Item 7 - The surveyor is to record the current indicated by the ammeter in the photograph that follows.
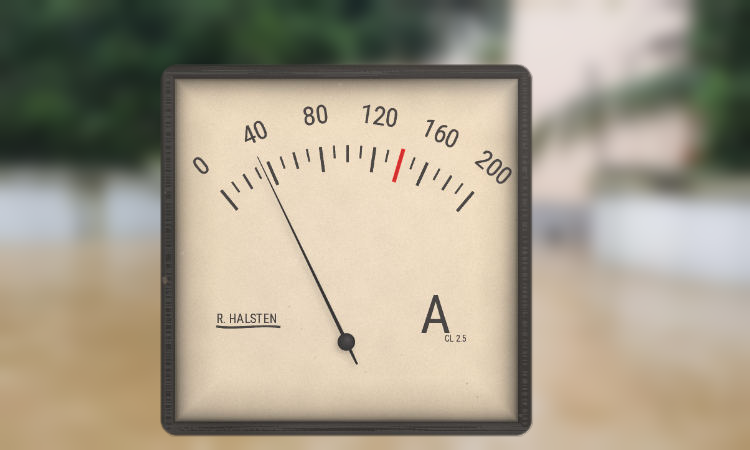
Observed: 35 A
